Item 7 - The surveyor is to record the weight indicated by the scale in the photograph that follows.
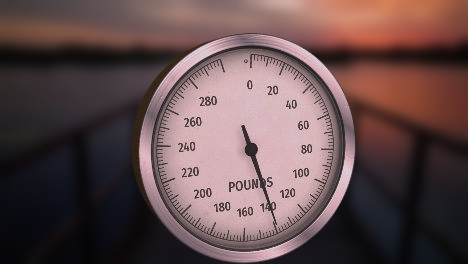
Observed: 140 lb
